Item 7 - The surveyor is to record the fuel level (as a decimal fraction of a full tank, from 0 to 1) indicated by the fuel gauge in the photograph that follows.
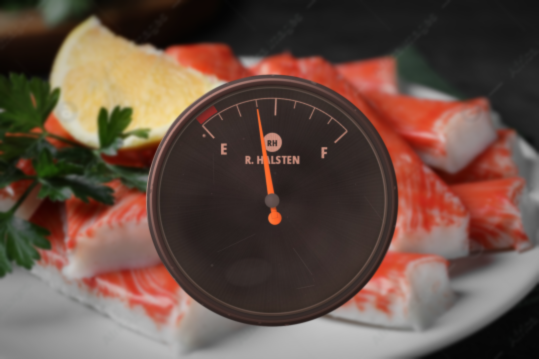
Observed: 0.375
